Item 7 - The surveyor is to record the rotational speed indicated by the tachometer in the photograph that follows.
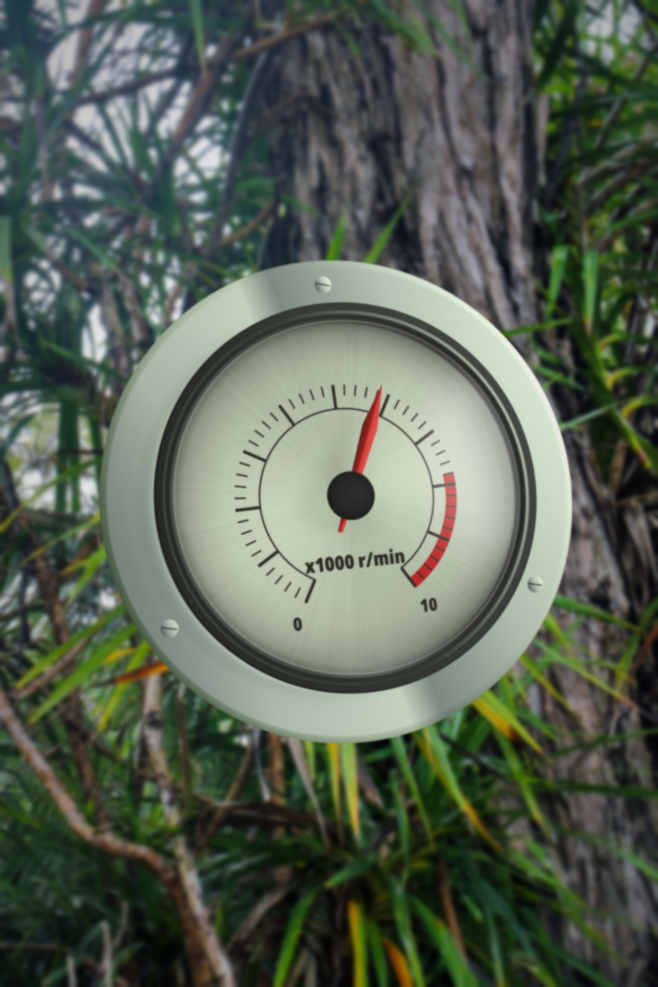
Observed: 5800 rpm
